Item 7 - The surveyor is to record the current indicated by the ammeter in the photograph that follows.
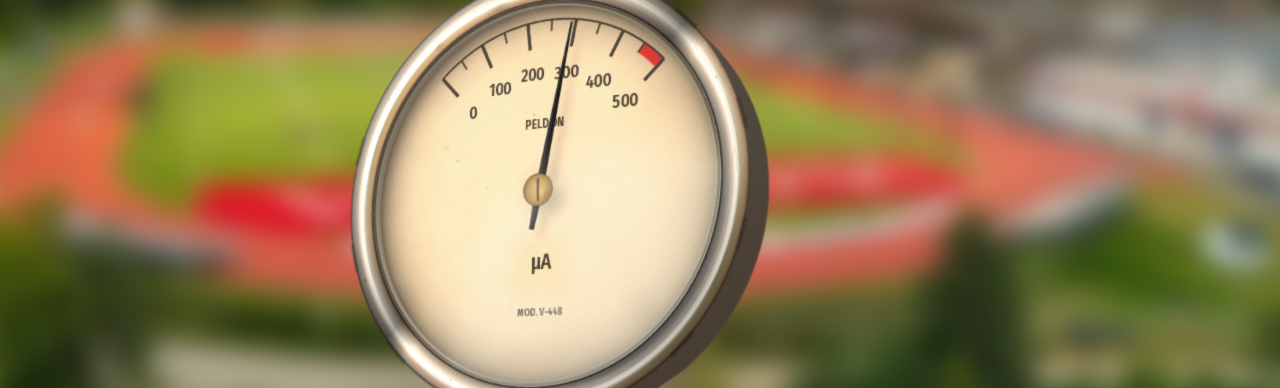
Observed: 300 µA
